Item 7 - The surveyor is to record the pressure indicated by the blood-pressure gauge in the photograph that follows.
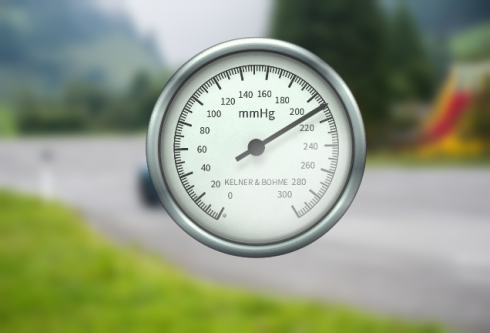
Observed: 210 mmHg
